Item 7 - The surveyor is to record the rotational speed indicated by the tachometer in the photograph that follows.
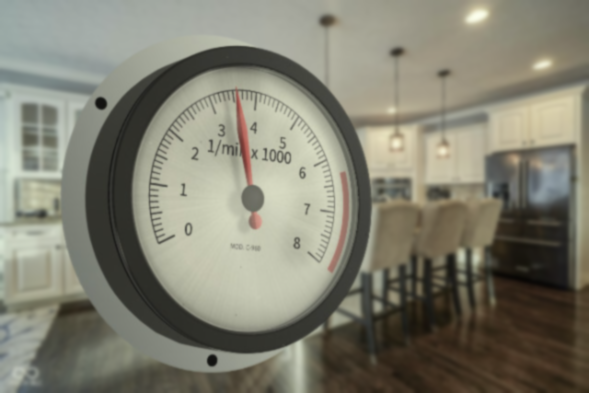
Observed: 3500 rpm
